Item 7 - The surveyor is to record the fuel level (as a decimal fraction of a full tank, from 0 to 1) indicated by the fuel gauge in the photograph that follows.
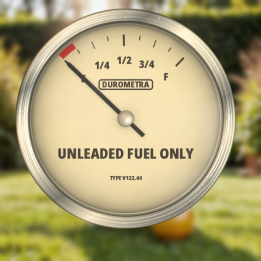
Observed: 0
